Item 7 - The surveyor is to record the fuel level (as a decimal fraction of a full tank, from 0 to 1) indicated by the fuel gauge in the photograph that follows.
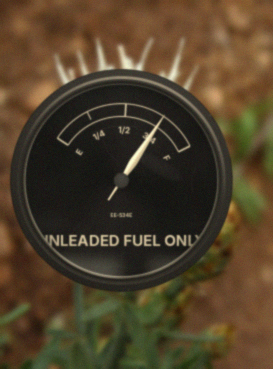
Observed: 0.75
